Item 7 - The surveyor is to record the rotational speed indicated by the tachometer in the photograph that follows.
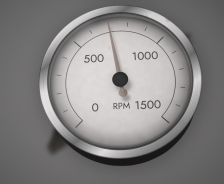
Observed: 700 rpm
